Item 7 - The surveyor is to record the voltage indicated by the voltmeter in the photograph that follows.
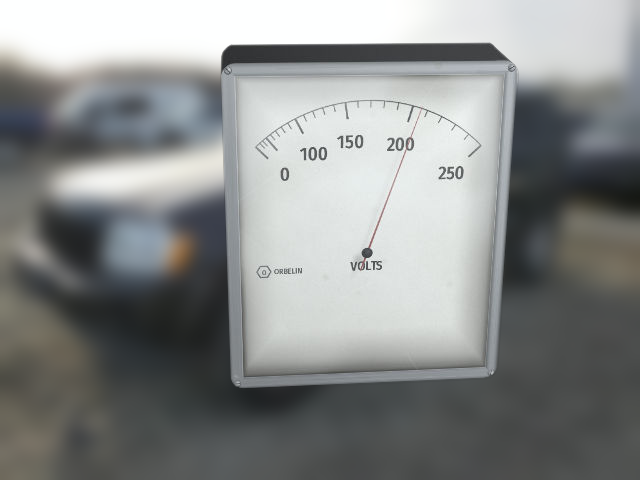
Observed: 205 V
